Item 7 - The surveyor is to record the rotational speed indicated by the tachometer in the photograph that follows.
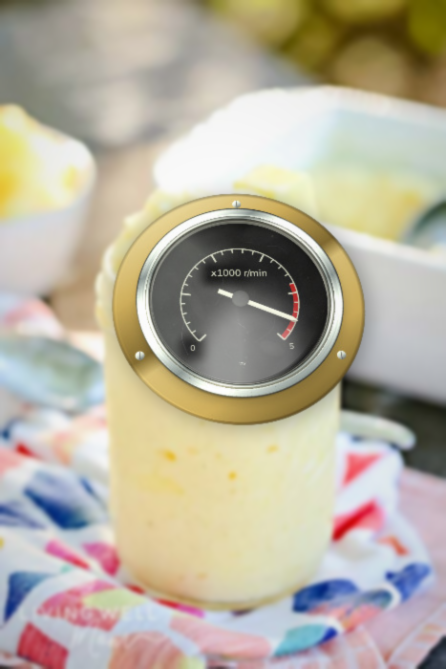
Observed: 4600 rpm
